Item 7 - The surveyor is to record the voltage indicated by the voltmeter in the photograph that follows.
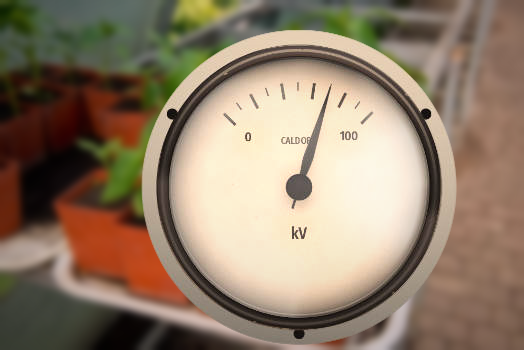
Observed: 70 kV
